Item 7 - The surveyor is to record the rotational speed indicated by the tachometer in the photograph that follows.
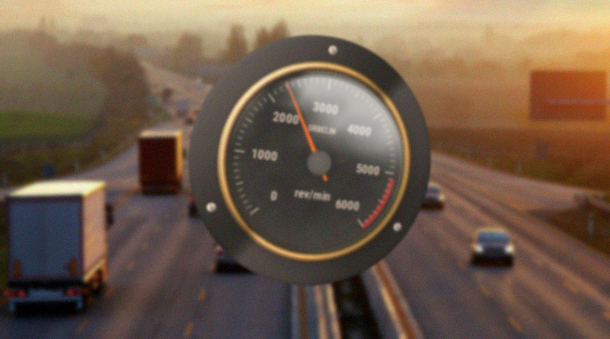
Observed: 2300 rpm
